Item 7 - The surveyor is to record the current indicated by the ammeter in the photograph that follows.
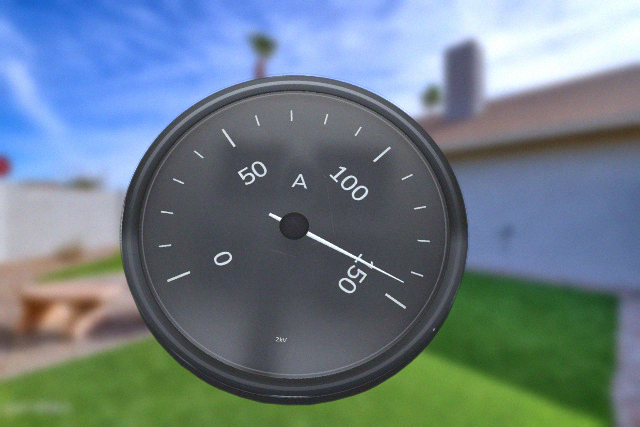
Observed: 145 A
